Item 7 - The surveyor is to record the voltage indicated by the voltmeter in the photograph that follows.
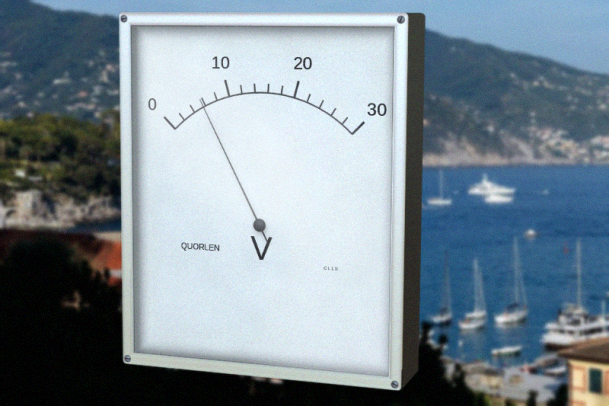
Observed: 6 V
